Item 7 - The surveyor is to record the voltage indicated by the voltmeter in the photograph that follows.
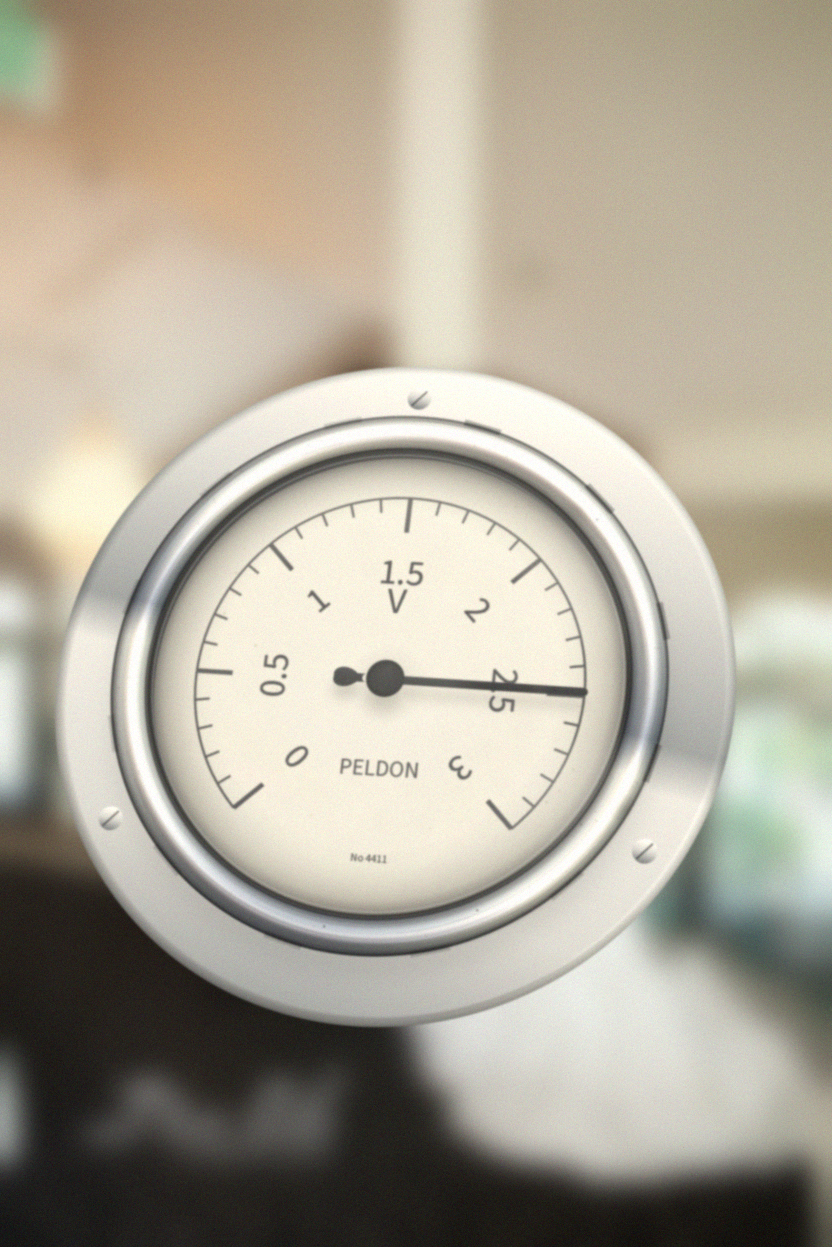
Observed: 2.5 V
